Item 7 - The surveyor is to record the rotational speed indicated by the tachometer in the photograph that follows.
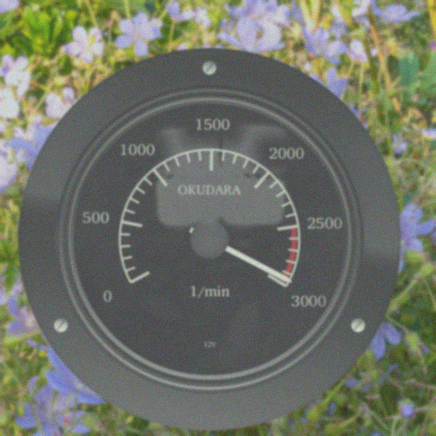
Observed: 2950 rpm
